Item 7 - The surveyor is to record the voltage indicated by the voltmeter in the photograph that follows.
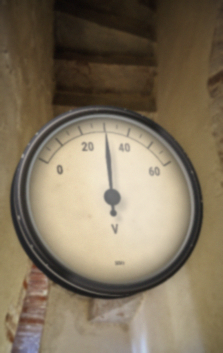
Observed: 30 V
